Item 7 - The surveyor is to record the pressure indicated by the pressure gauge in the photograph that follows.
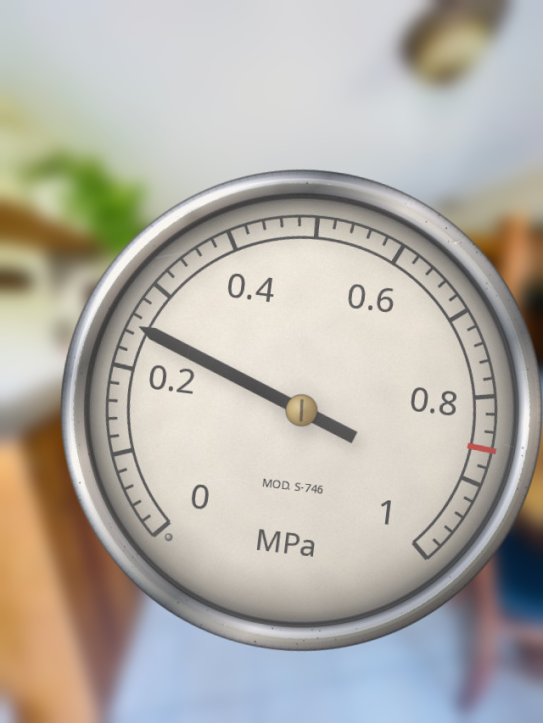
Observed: 0.25 MPa
